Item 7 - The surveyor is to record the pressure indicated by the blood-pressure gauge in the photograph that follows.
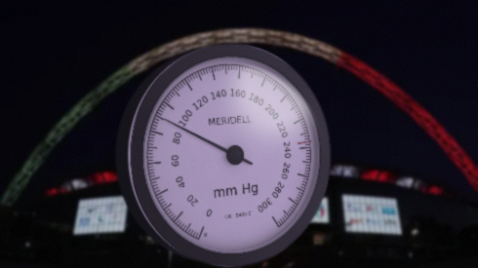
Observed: 90 mmHg
